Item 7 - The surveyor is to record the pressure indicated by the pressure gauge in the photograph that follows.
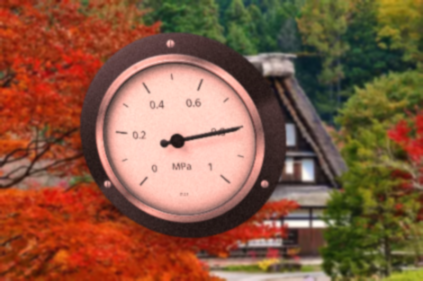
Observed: 0.8 MPa
